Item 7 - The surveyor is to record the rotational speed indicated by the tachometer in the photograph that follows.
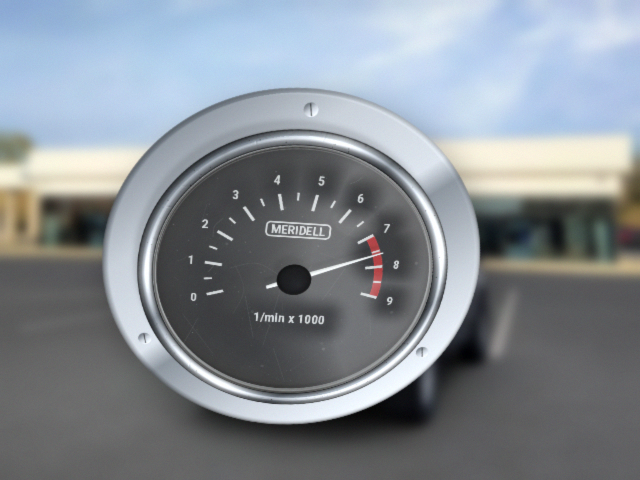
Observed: 7500 rpm
